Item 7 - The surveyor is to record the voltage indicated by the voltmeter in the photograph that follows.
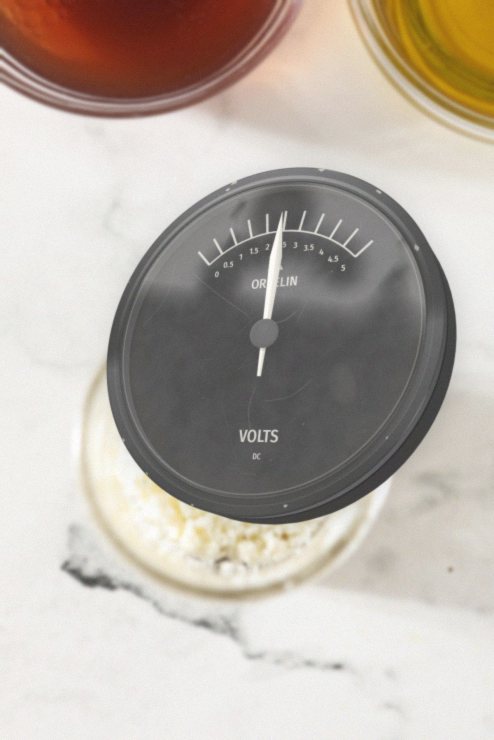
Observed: 2.5 V
